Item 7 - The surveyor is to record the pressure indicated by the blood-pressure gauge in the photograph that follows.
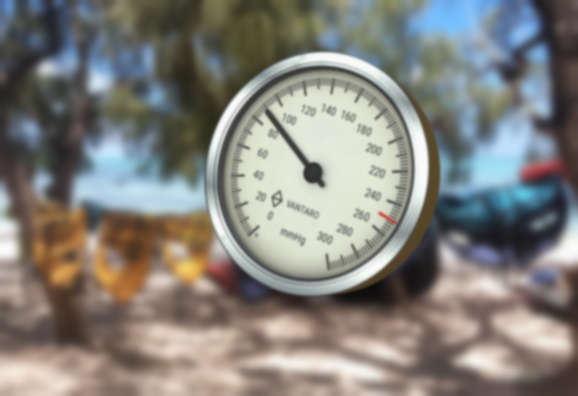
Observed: 90 mmHg
